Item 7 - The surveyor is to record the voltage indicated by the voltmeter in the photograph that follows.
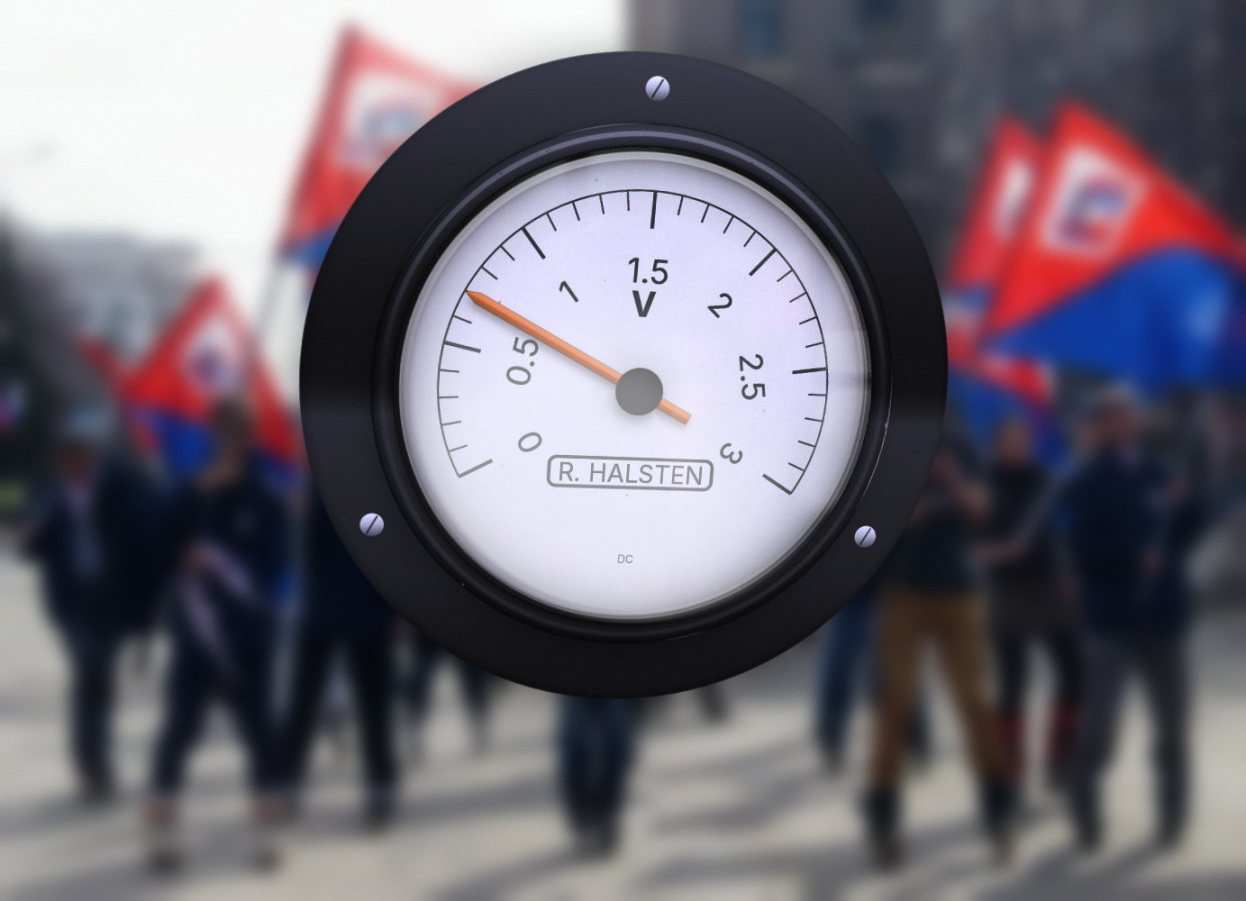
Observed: 0.7 V
